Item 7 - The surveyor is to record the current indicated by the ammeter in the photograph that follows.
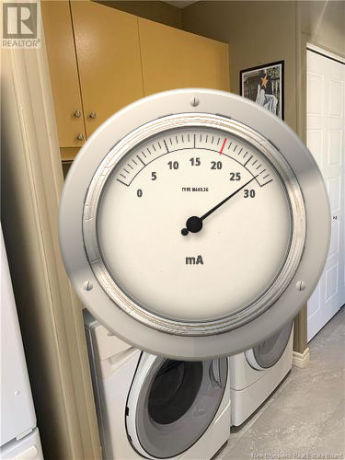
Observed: 28 mA
